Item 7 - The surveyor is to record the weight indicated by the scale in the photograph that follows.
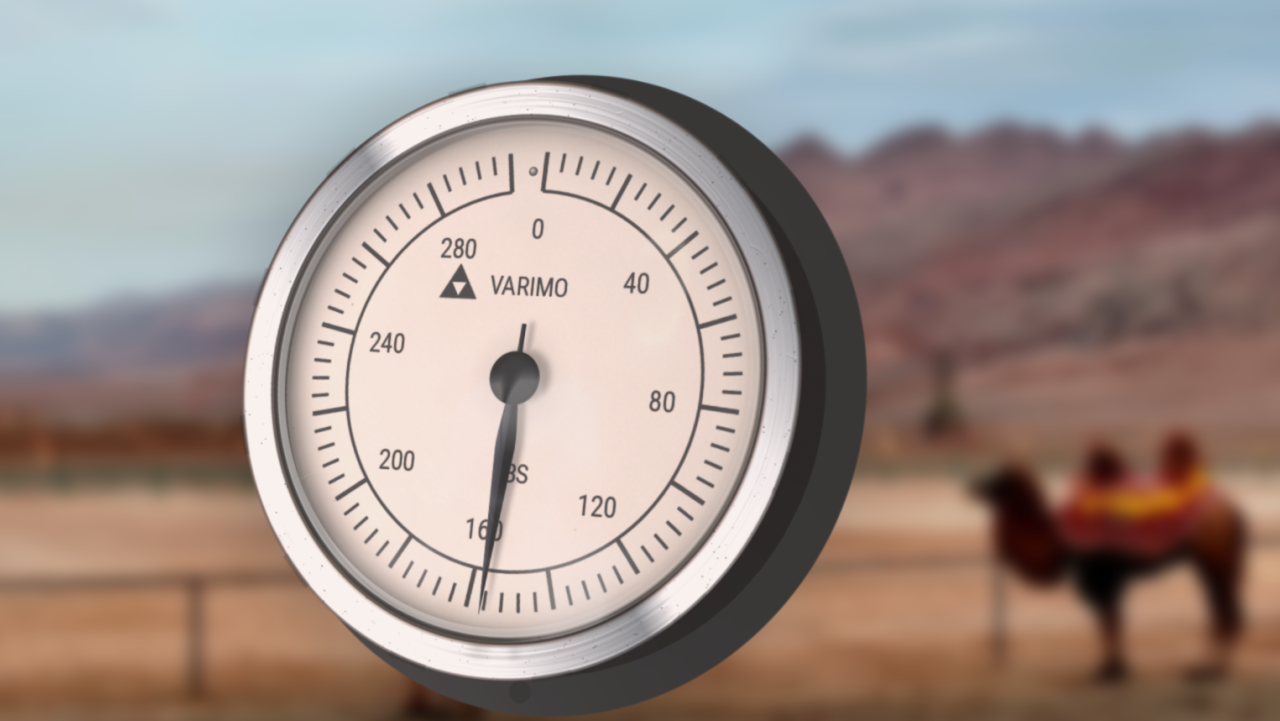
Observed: 156 lb
